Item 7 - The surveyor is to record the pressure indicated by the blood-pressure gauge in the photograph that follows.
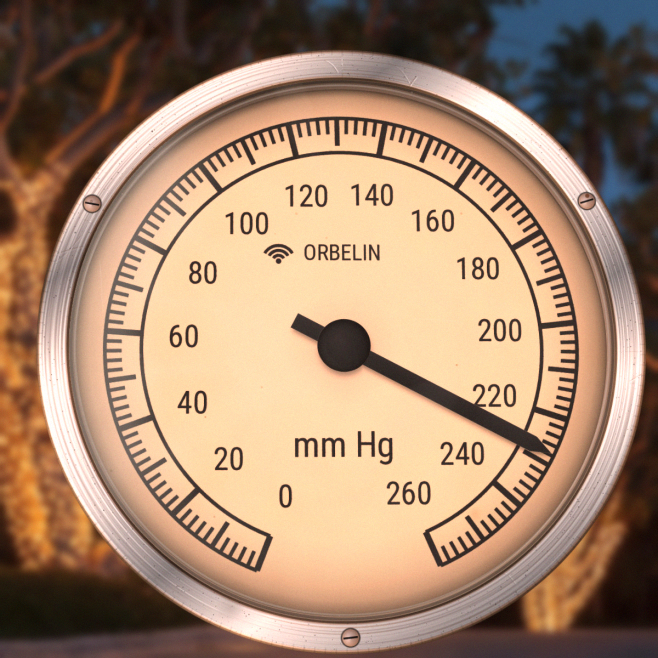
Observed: 228 mmHg
